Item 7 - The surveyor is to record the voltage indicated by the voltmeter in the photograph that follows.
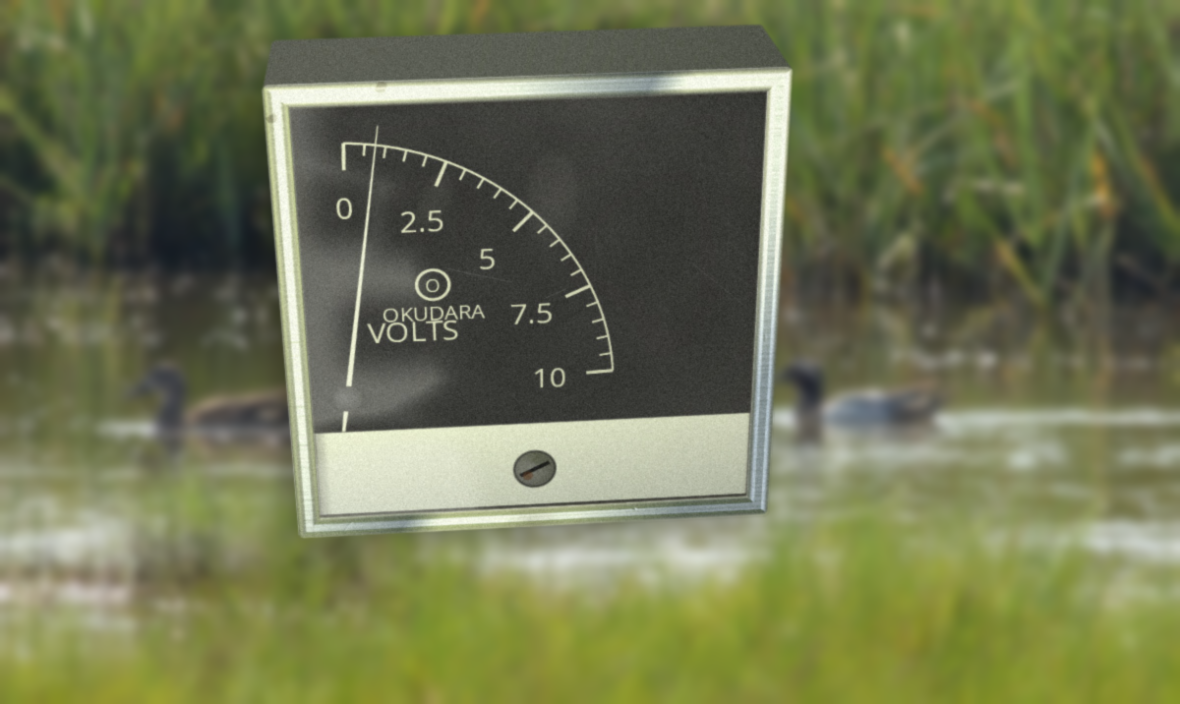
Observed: 0.75 V
